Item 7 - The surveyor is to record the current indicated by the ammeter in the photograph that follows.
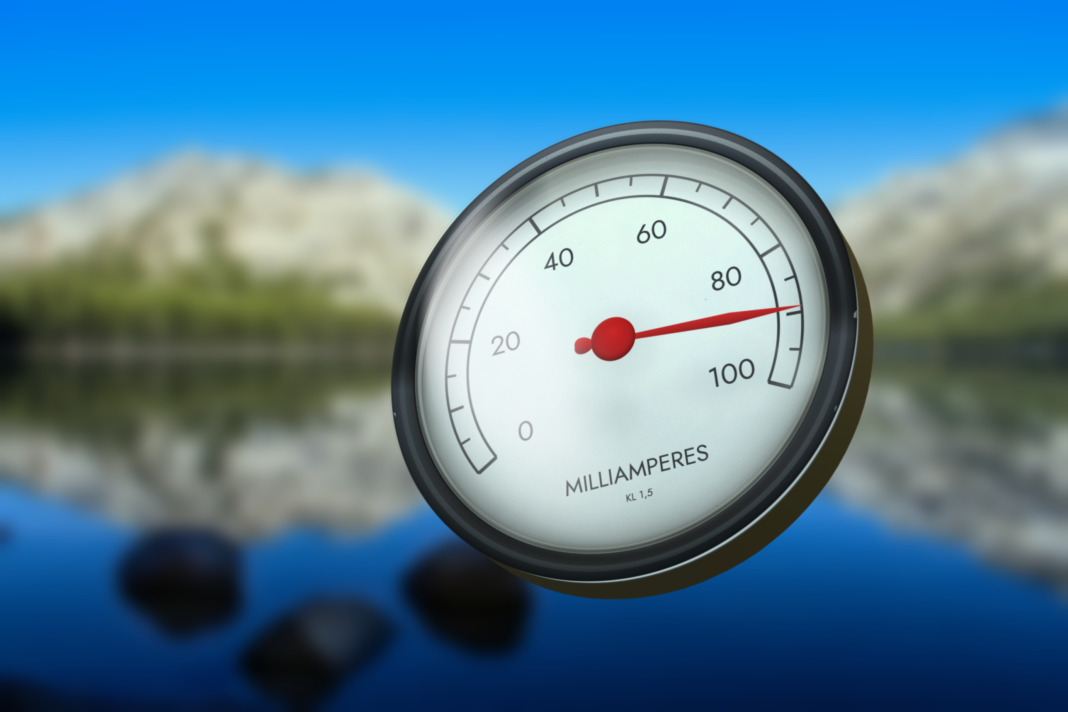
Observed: 90 mA
